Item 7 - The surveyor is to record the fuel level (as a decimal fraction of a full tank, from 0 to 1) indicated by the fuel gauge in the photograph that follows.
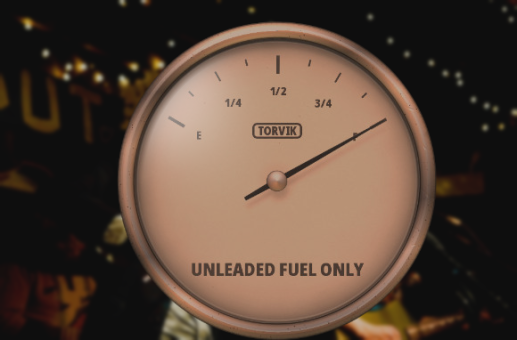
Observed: 1
